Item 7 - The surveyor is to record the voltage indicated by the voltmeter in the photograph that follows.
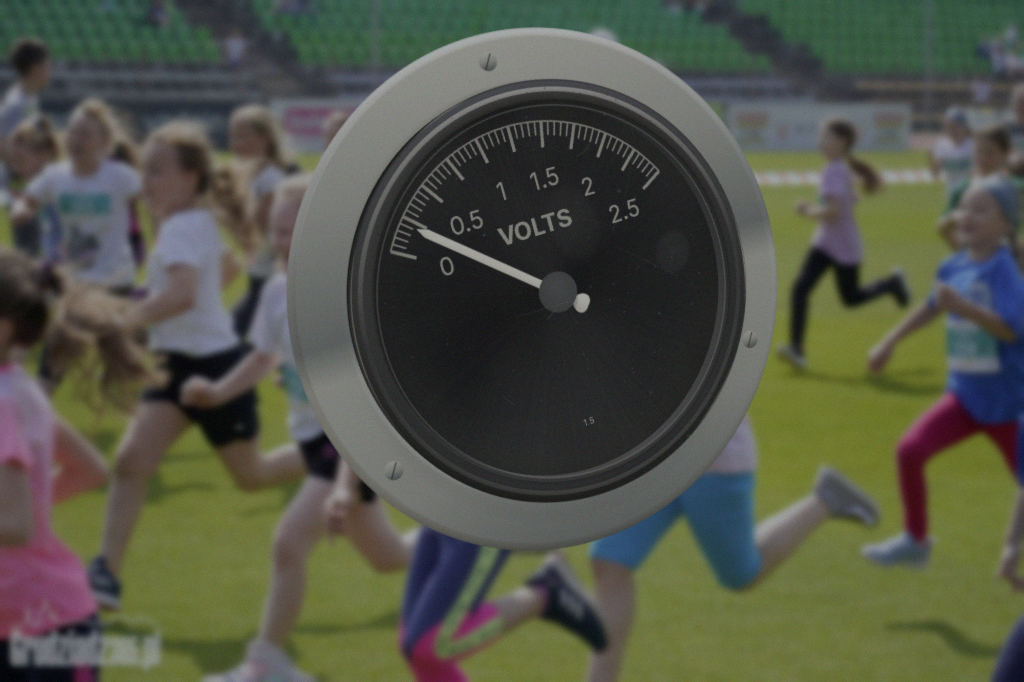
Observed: 0.2 V
